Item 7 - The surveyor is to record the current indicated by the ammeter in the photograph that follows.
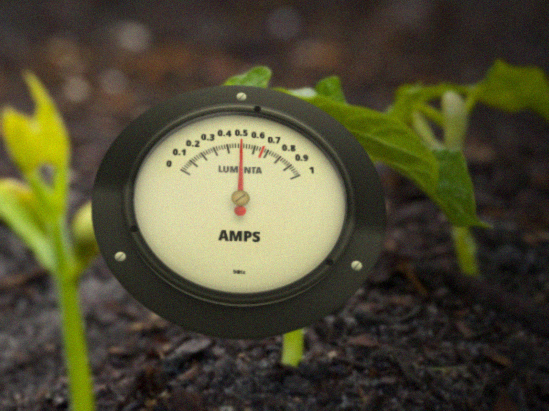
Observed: 0.5 A
